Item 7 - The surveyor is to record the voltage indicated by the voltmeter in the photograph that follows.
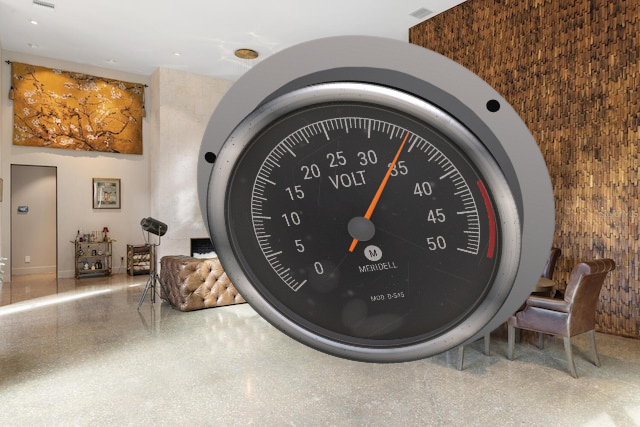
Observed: 34 V
